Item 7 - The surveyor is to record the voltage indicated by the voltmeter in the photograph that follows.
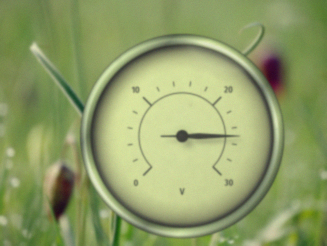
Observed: 25 V
